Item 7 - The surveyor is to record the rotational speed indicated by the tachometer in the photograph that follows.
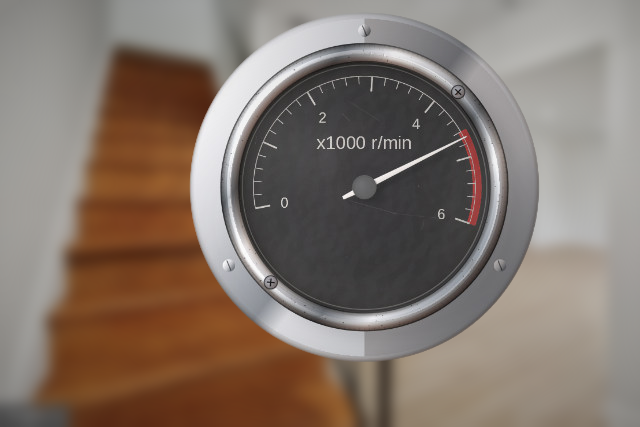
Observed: 4700 rpm
